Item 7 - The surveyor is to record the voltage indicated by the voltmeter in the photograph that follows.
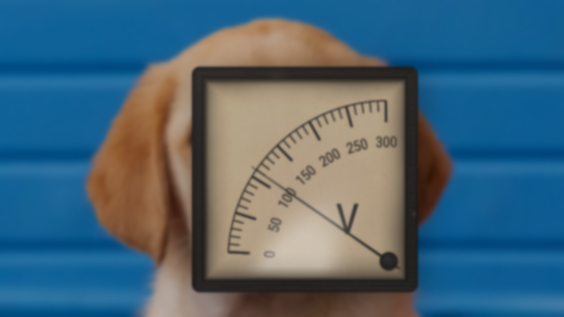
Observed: 110 V
